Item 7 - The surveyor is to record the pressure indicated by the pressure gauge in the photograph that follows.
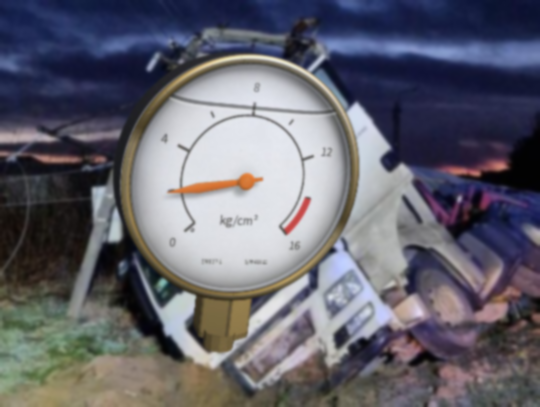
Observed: 2 kg/cm²
